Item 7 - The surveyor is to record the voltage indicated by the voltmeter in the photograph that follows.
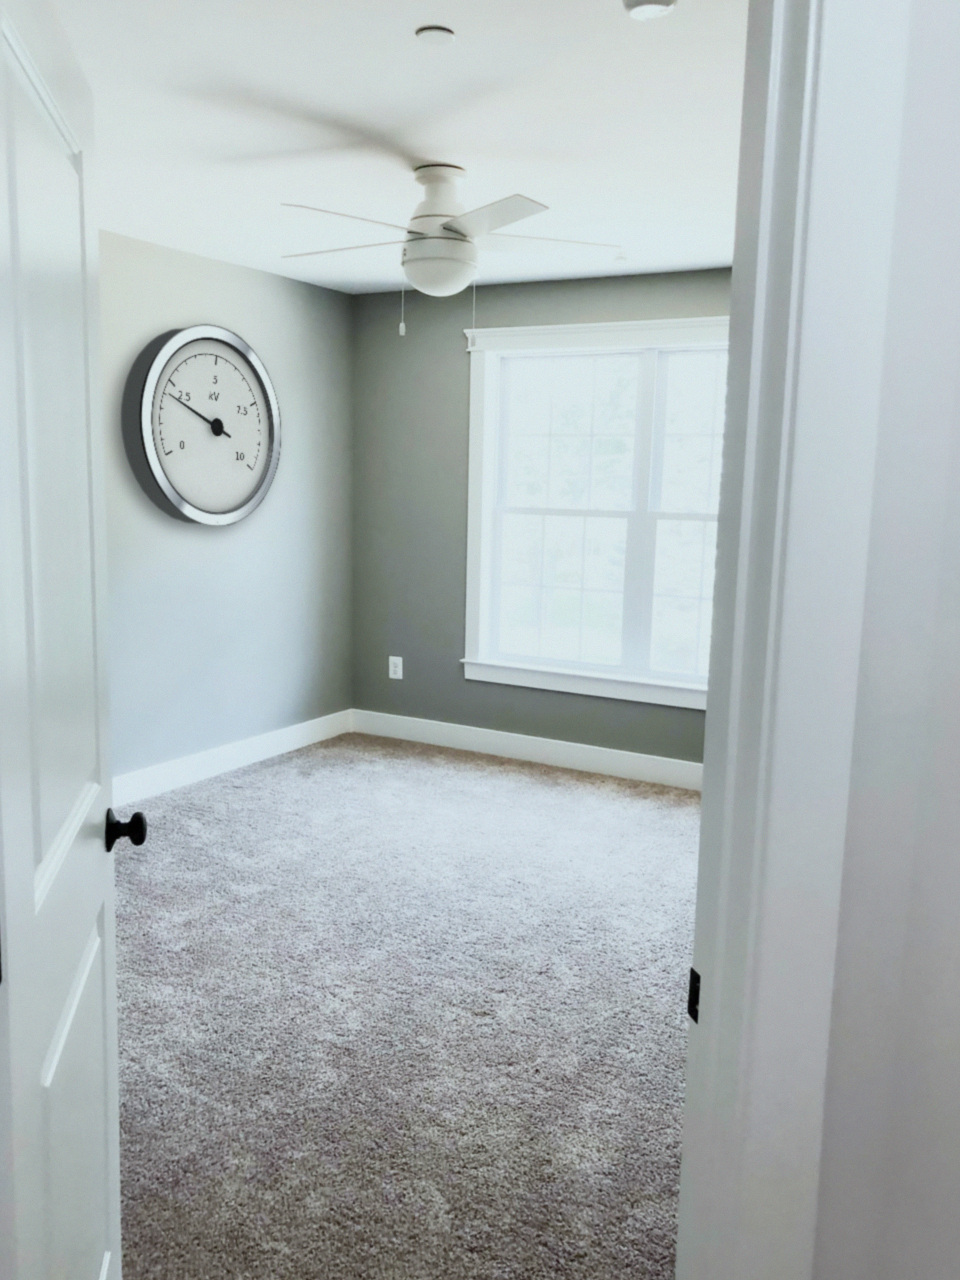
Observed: 2 kV
